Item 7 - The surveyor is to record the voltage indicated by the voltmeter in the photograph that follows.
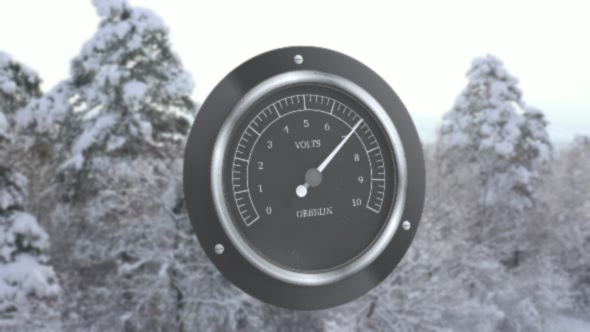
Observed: 7 V
